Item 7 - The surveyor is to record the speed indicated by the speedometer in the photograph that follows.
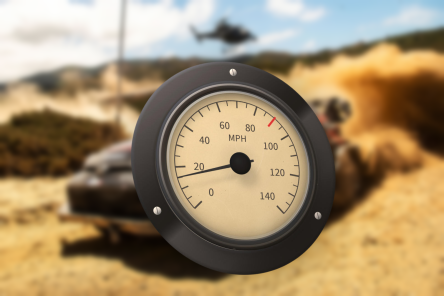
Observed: 15 mph
